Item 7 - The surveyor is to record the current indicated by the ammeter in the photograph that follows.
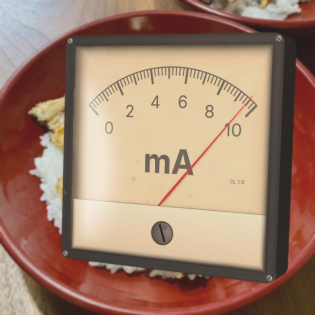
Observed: 9.6 mA
